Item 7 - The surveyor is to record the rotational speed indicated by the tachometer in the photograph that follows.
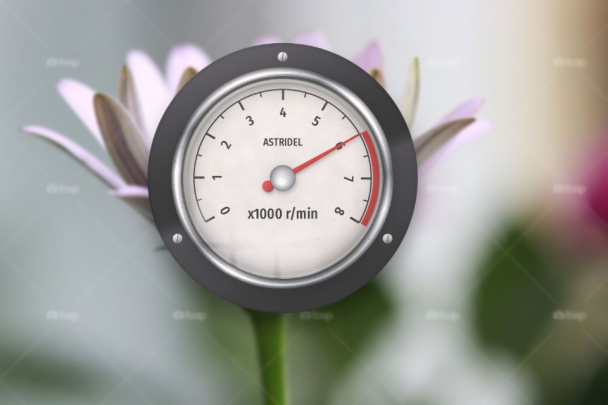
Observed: 6000 rpm
